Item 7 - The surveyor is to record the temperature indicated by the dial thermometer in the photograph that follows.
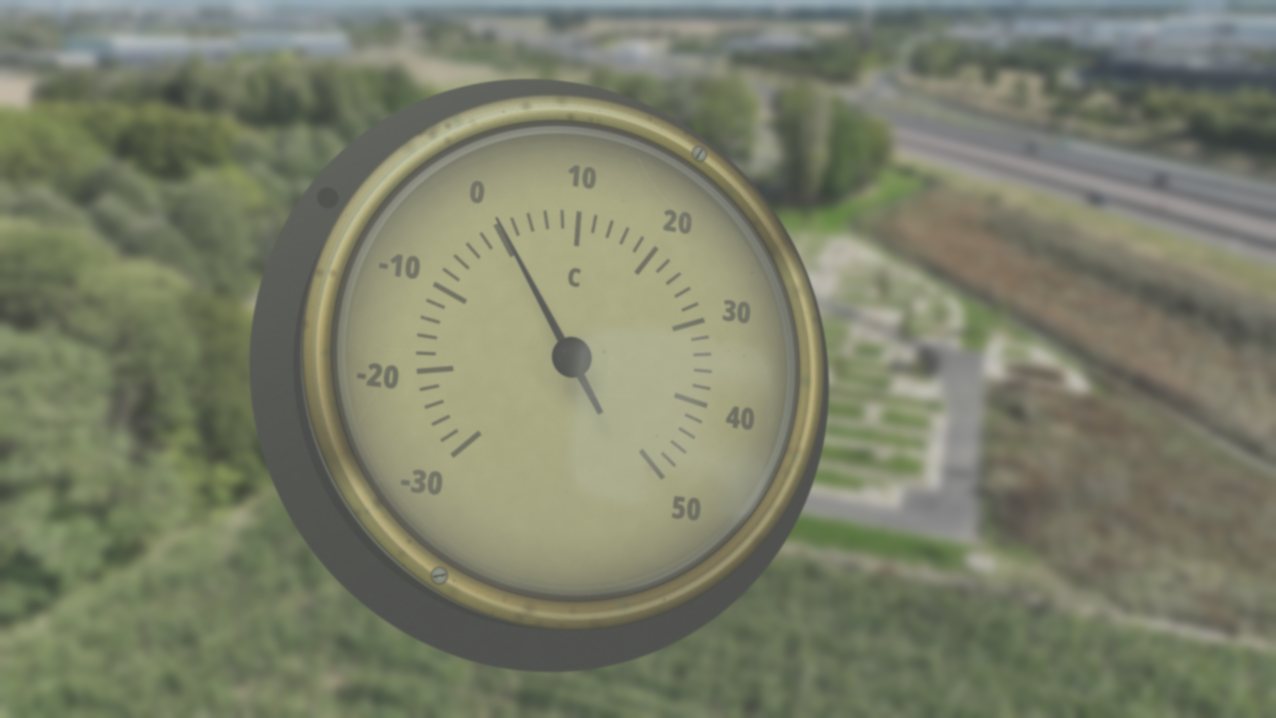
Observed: 0 °C
